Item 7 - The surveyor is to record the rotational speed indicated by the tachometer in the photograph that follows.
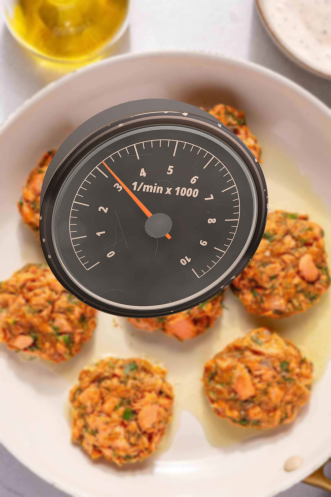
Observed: 3200 rpm
